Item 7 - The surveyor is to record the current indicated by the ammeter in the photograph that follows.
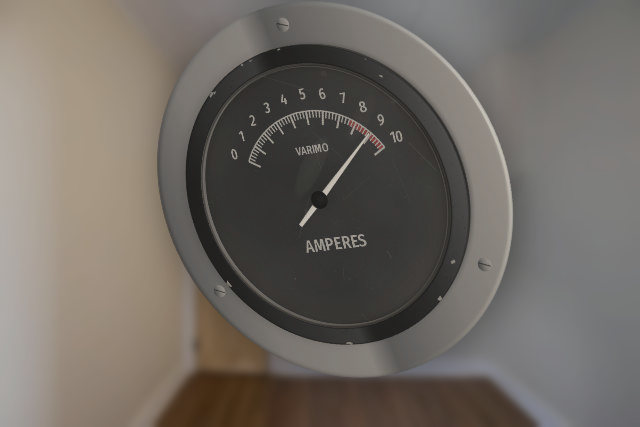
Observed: 9 A
